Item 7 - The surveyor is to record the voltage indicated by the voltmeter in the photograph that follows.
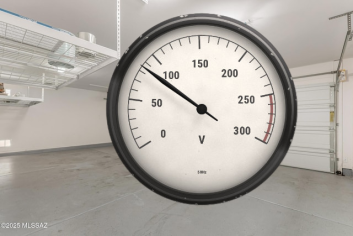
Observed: 85 V
